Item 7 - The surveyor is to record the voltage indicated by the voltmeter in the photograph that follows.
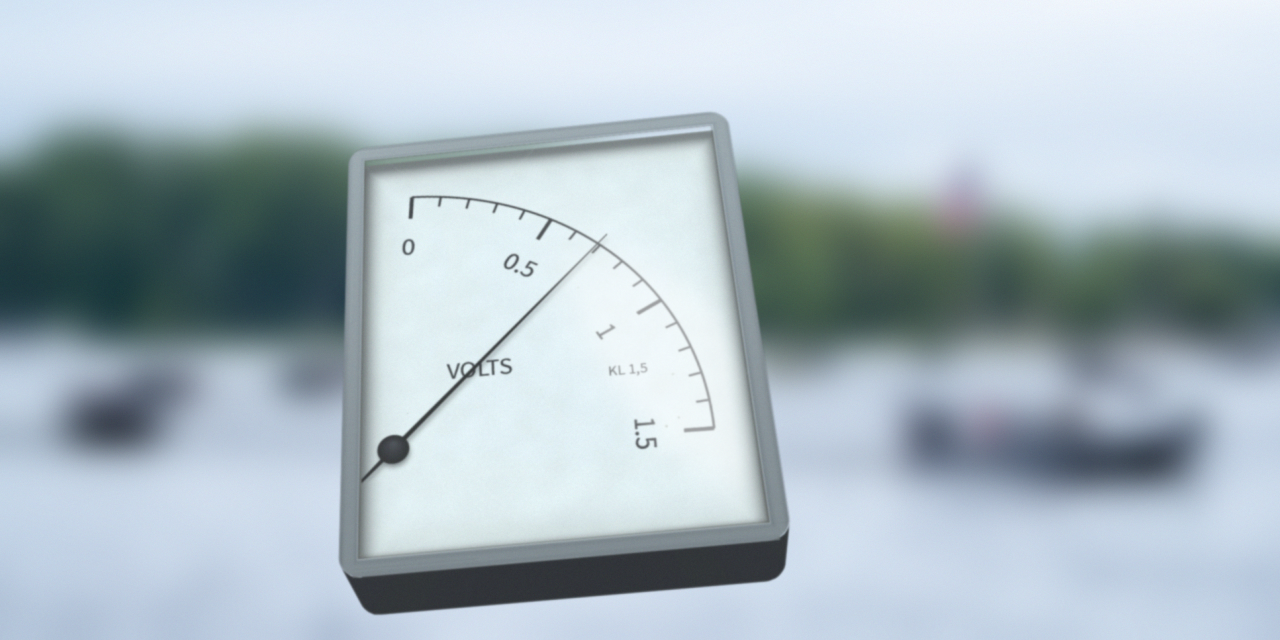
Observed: 0.7 V
